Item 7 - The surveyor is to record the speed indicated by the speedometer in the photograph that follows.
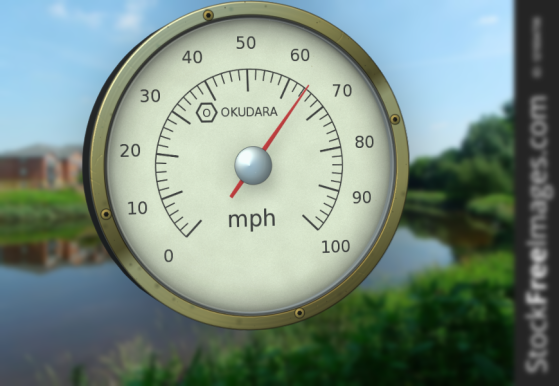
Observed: 64 mph
